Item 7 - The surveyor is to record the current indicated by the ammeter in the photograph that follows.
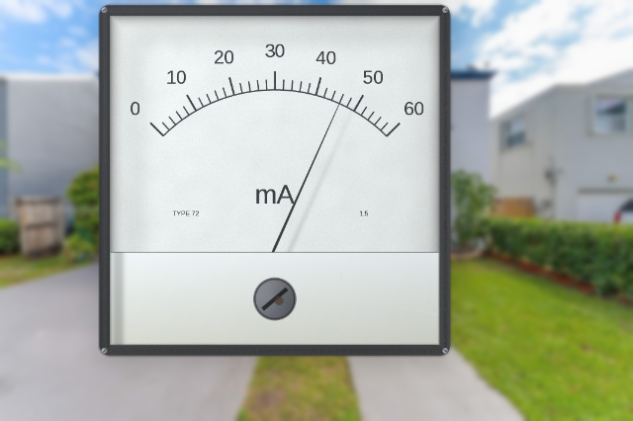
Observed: 46 mA
